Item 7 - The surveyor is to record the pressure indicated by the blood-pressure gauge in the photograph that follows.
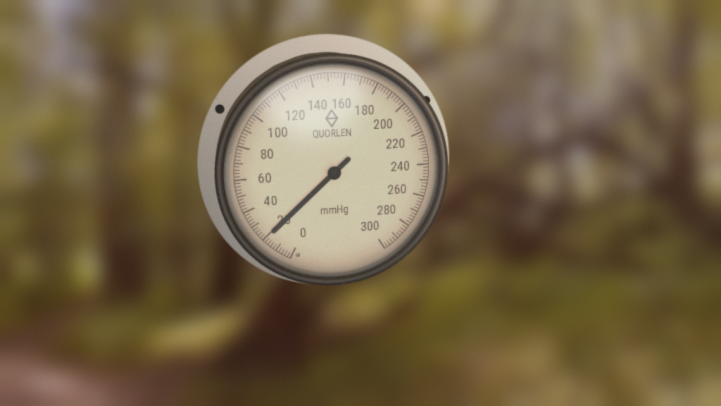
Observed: 20 mmHg
